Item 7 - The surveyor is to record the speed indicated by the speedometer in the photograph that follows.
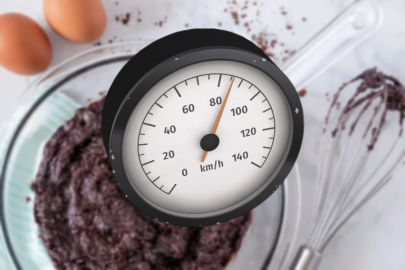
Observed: 85 km/h
